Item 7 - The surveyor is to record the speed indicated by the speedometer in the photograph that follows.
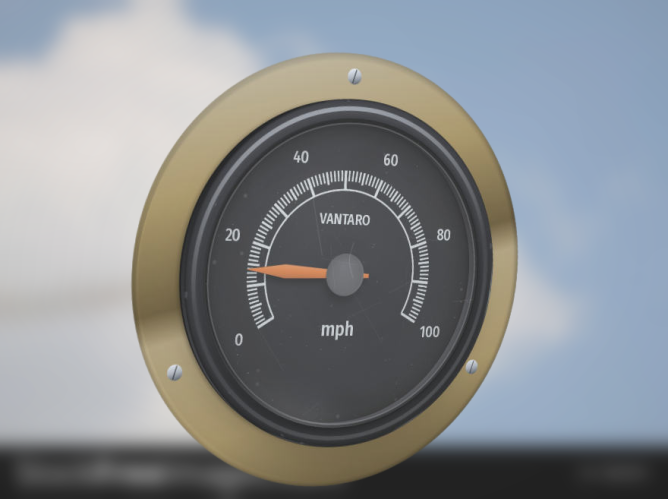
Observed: 14 mph
